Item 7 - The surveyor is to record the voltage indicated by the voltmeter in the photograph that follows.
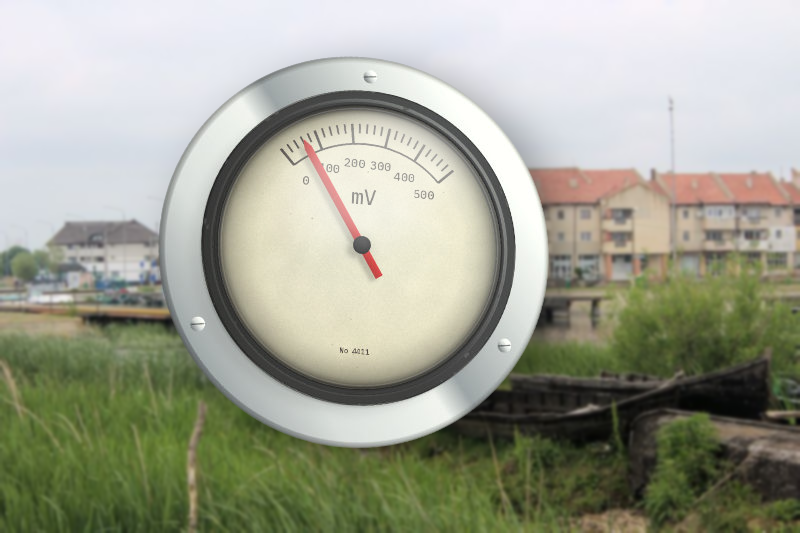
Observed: 60 mV
